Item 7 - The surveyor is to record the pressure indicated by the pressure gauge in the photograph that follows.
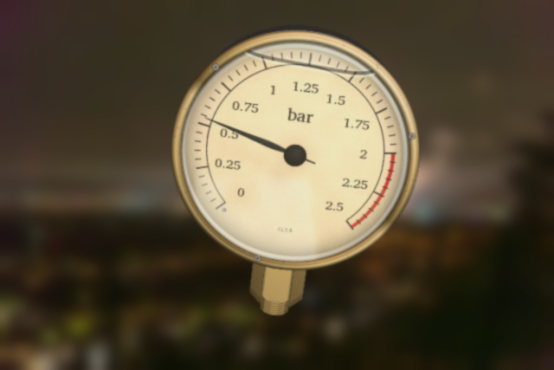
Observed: 0.55 bar
